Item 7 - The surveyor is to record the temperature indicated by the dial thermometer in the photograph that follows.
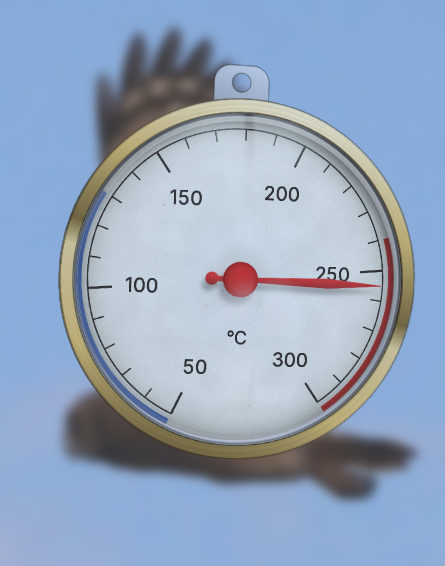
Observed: 255 °C
